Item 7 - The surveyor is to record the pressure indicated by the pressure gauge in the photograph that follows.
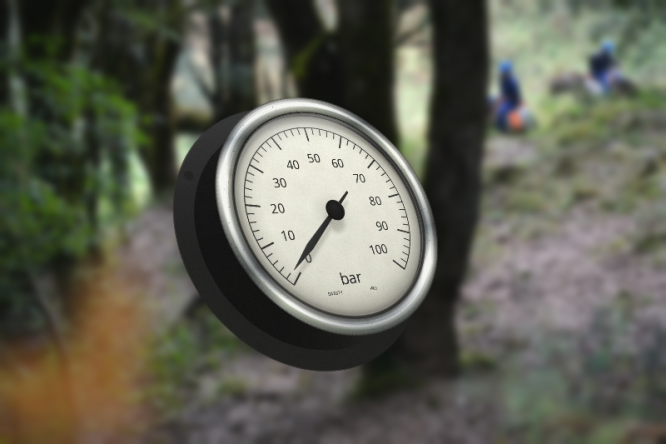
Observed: 2 bar
